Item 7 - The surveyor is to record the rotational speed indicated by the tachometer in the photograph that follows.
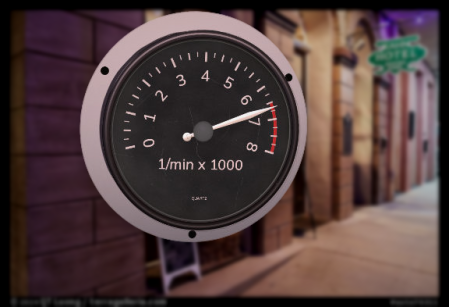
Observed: 6625 rpm
